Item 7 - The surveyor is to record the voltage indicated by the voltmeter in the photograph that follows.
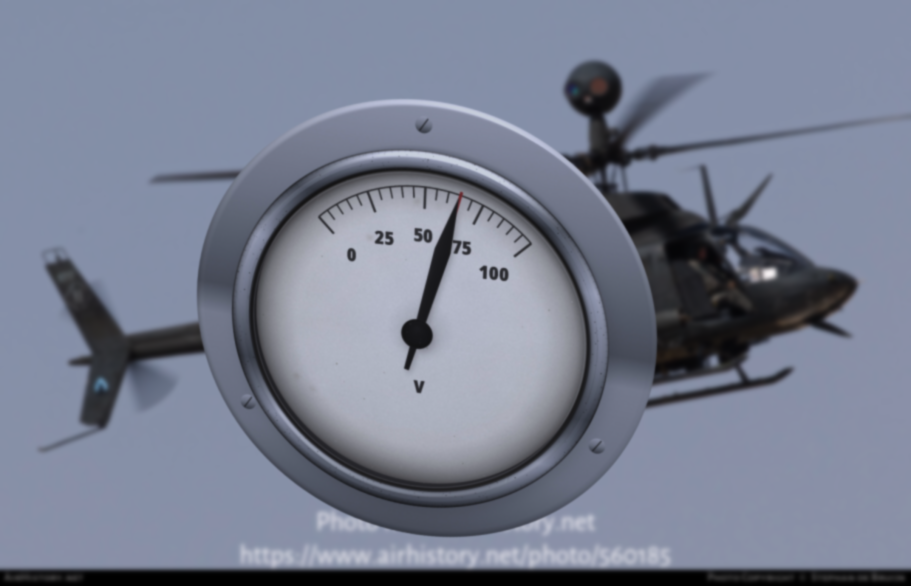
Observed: 65 V
